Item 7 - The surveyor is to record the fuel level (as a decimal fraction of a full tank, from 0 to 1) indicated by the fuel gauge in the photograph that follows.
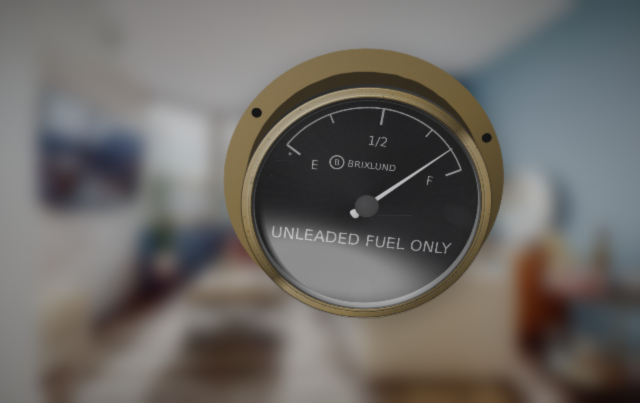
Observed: 0.875
